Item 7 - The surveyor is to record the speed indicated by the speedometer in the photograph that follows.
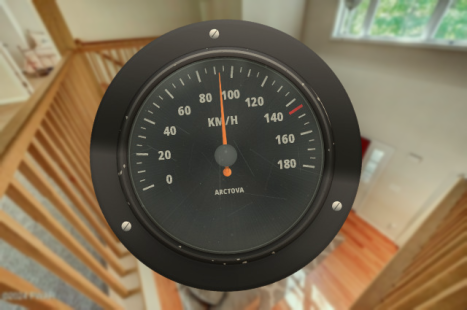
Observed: 92.5 km/h
